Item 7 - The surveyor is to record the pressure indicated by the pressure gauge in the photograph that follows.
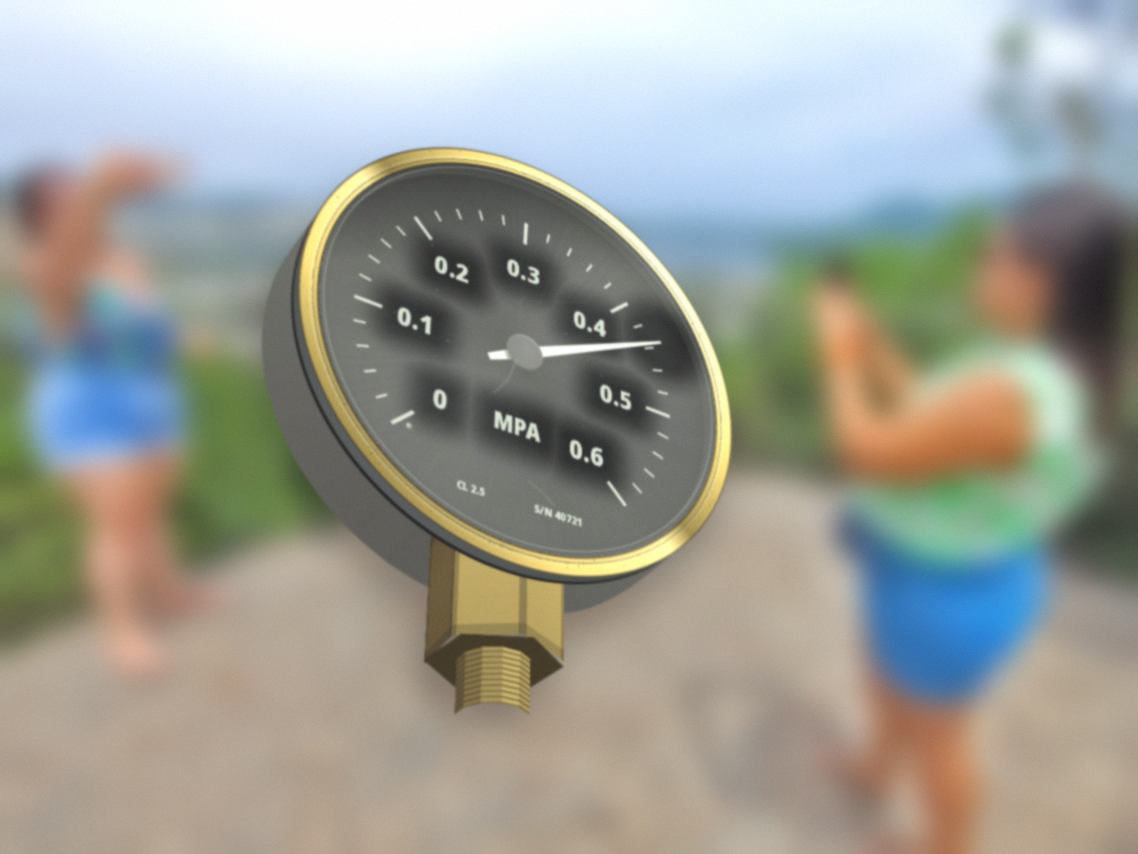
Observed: 0.44 MPa
